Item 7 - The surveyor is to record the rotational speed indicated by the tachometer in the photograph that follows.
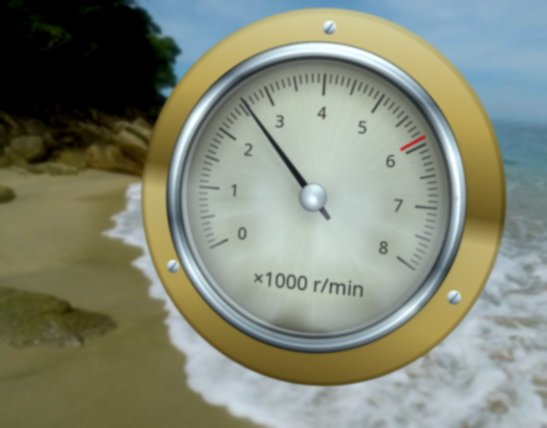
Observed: 2600 rpm
